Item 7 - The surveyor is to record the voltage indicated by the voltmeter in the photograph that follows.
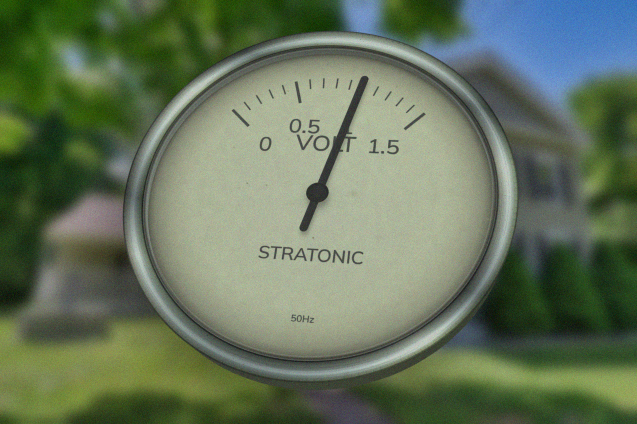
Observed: 1 V
